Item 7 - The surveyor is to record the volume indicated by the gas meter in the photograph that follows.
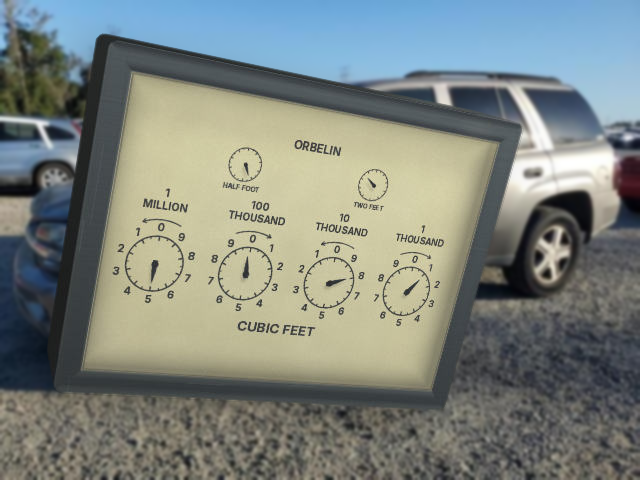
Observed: 498100 ft³
